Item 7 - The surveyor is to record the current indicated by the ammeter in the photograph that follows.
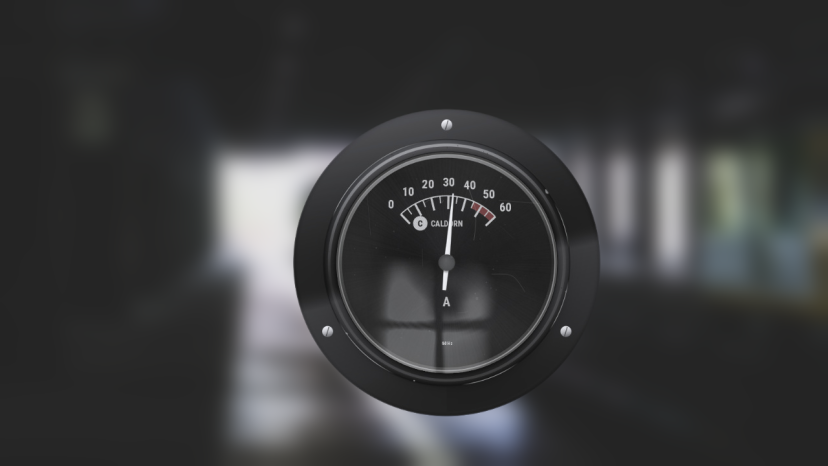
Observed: 32.5 A
